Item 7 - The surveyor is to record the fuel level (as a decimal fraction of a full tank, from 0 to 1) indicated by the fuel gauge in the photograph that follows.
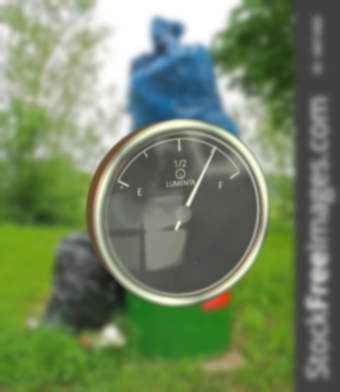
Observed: 0.75
